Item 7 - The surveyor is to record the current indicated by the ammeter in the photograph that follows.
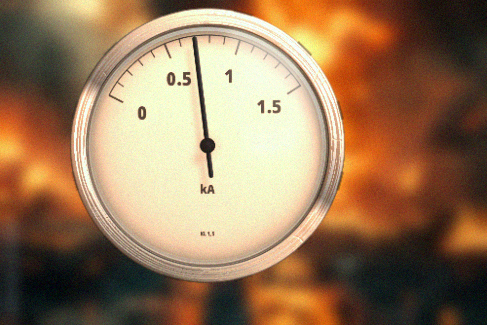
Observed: 0.7 kA
